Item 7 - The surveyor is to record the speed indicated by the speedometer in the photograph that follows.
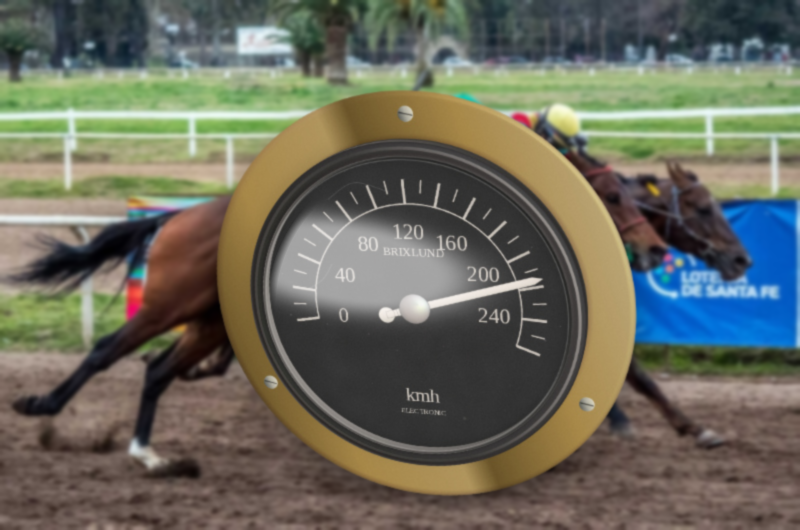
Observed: 215 km/h
